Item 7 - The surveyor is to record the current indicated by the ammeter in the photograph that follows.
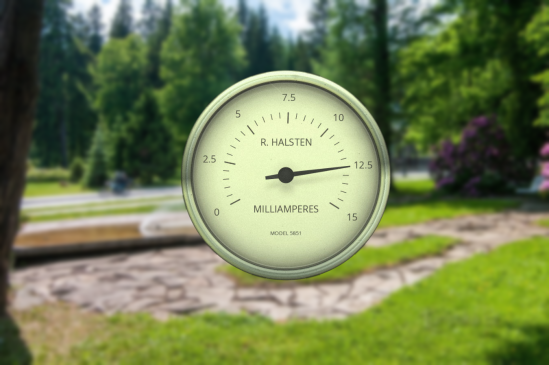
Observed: 12.5 mA
